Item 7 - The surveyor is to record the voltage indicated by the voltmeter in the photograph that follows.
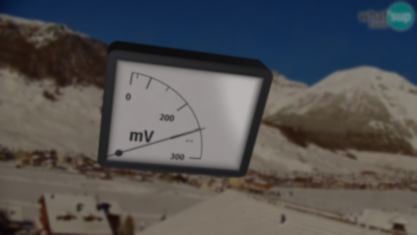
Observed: 250 mV
